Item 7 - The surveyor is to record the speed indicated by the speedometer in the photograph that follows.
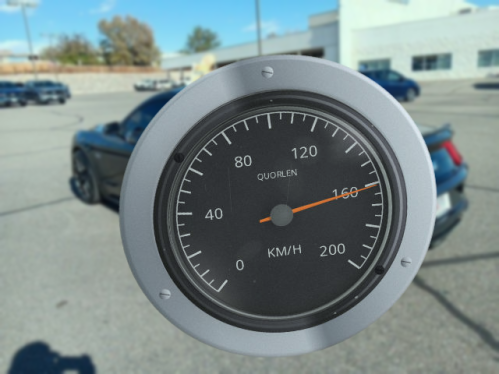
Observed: 160 km/h
